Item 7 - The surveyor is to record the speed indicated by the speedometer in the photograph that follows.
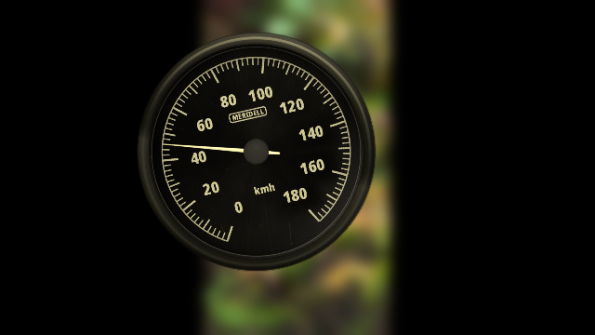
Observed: 46 km/h
